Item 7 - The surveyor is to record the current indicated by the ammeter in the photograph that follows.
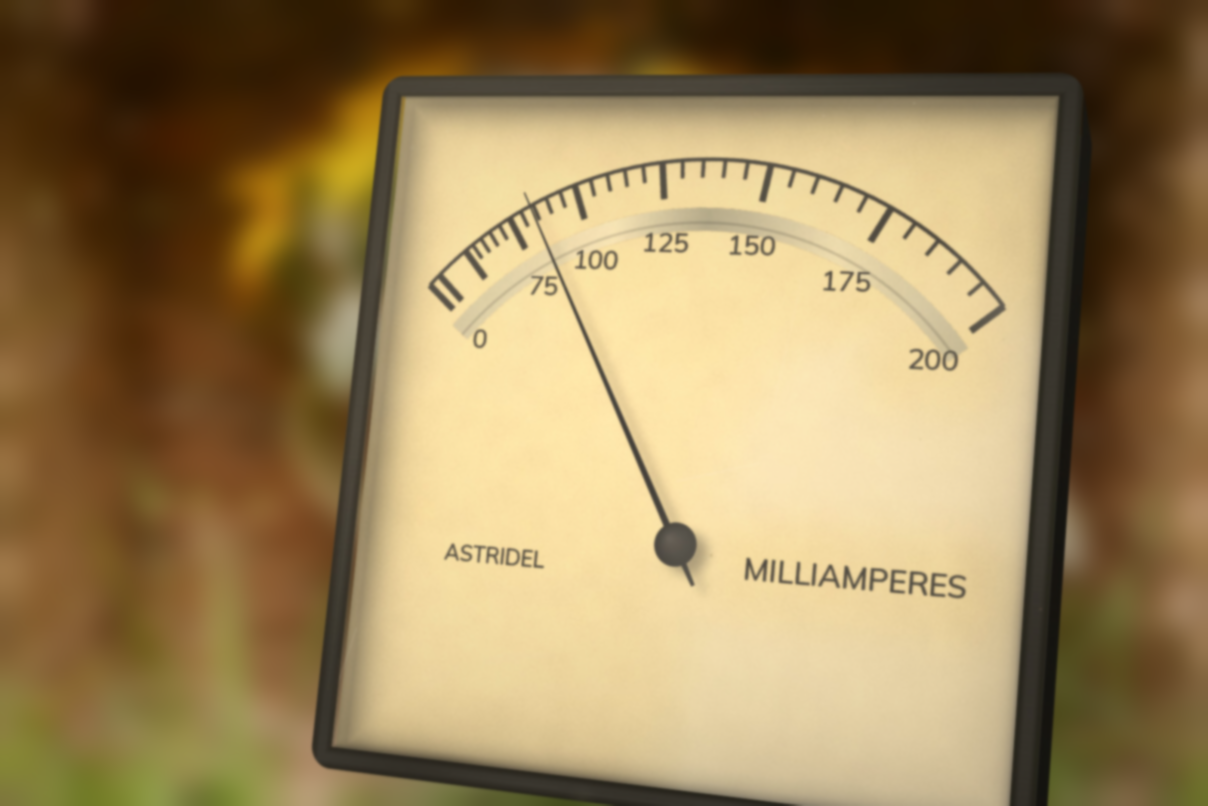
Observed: 85 mA
